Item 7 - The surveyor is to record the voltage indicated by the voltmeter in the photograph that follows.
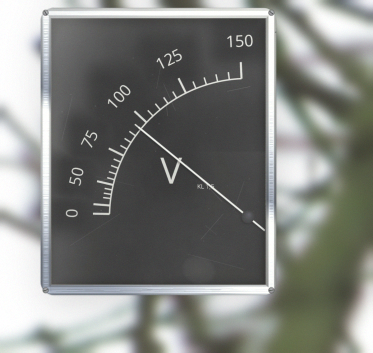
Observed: 95 V
